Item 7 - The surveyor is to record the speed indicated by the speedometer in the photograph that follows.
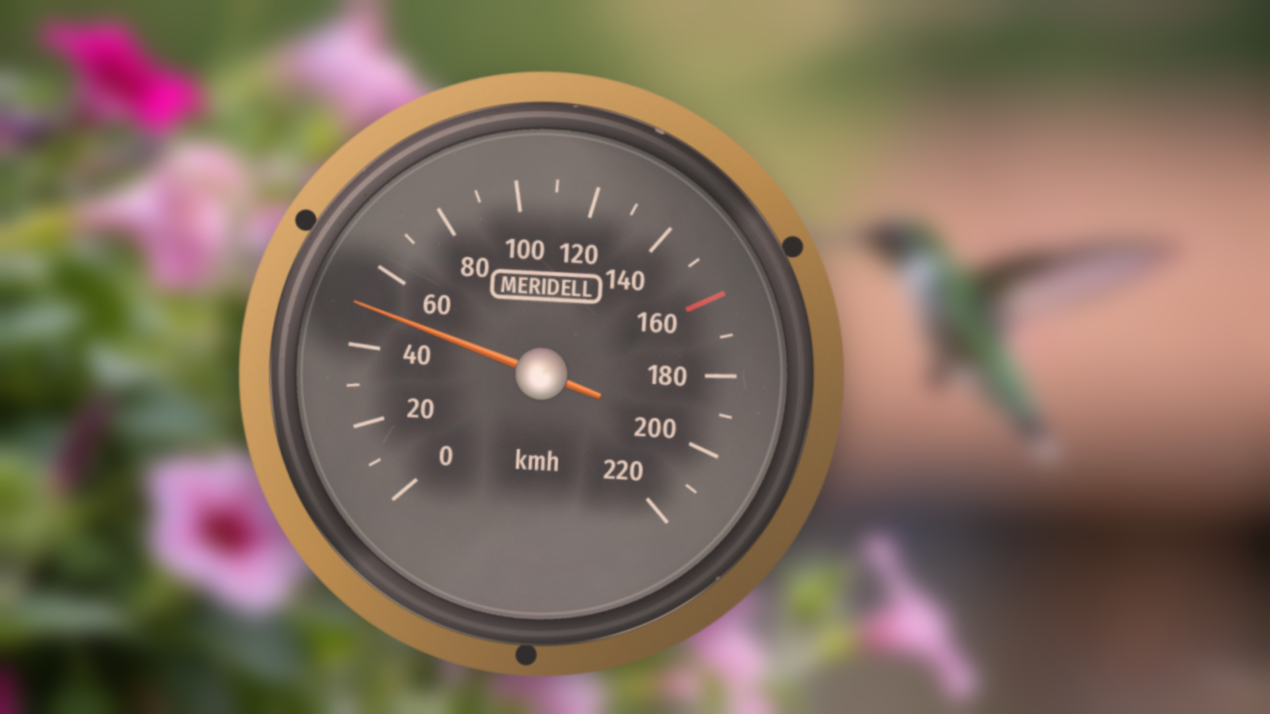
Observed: 50 km/h
